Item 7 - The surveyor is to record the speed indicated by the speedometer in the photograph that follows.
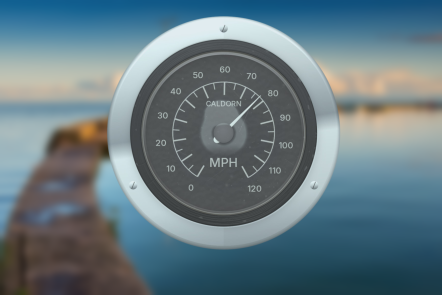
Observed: 77.5 mph
